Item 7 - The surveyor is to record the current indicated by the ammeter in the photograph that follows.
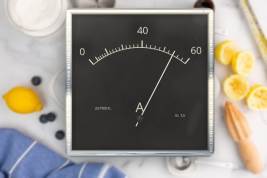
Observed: 54 A
